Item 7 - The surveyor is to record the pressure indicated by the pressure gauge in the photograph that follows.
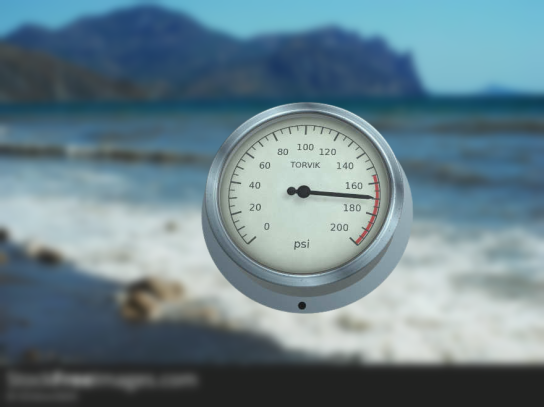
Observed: 170 psi
